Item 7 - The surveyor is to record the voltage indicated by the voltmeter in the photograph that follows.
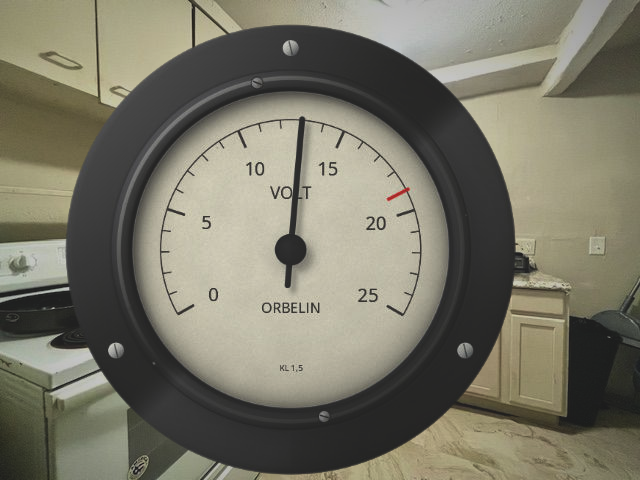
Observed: 13 V
